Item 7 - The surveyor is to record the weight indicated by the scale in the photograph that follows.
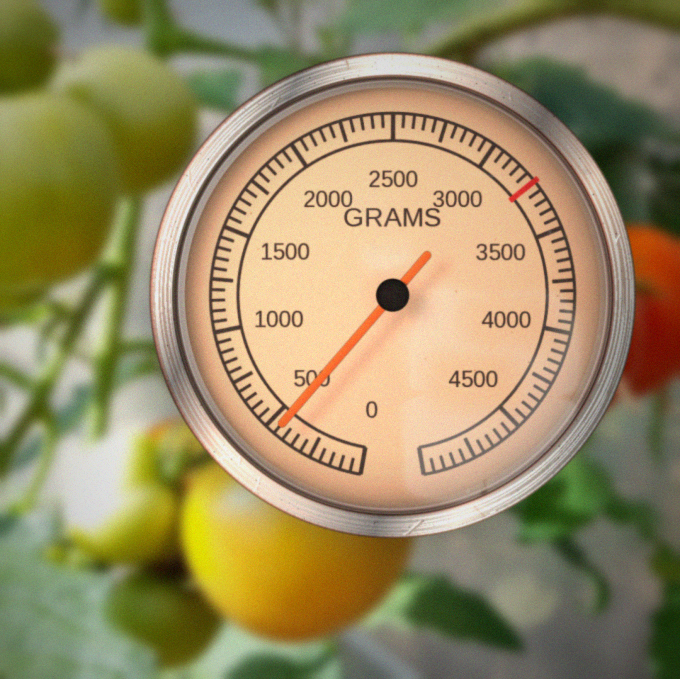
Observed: 450 g
